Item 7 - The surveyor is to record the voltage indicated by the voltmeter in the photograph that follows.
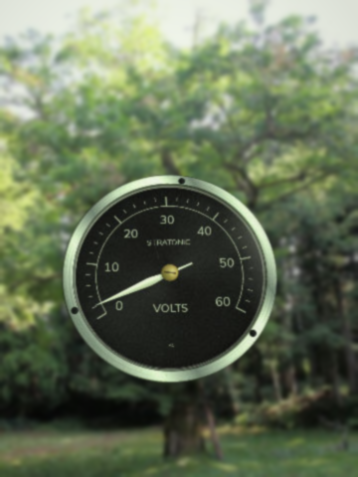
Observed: 2 V
